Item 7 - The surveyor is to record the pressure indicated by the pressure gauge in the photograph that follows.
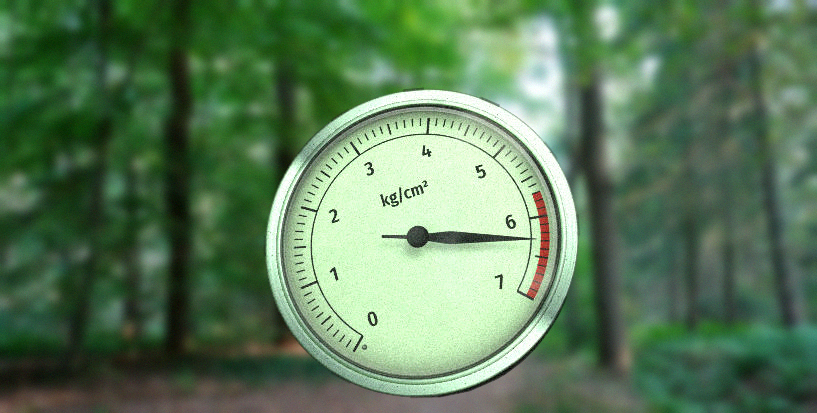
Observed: 6.3 kg/cm²
